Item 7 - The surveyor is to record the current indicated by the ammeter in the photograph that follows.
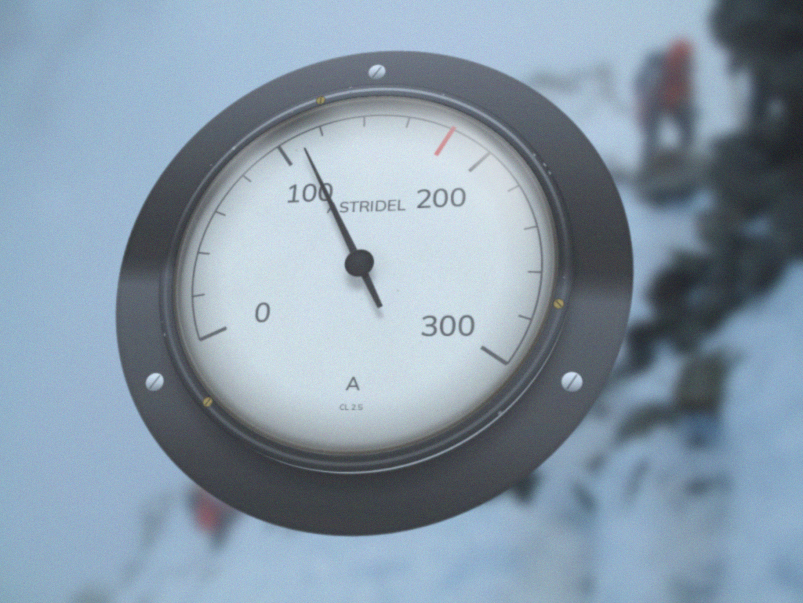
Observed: 110 A
